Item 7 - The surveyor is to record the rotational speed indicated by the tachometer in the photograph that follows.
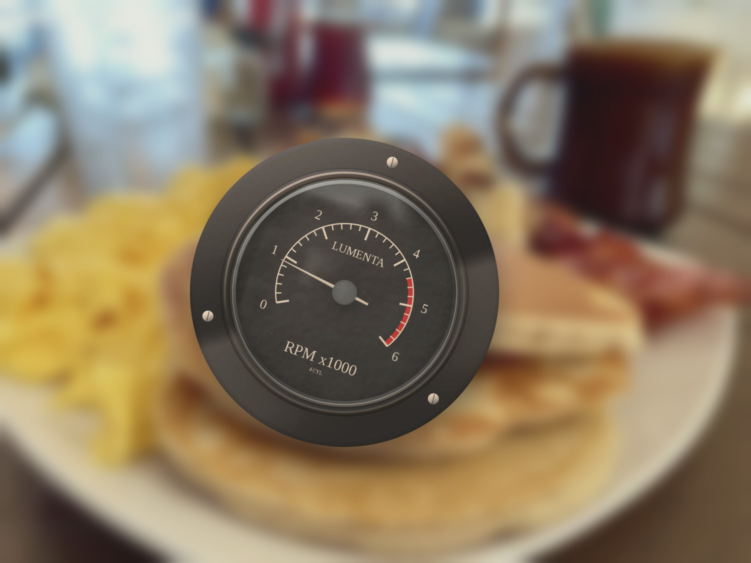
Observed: 900 rpm
